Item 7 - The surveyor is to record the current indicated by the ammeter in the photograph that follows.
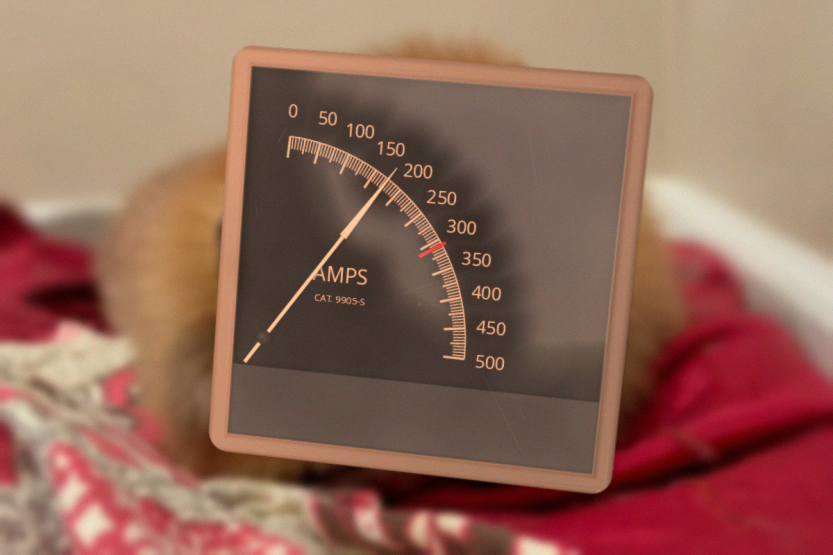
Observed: 175 A
